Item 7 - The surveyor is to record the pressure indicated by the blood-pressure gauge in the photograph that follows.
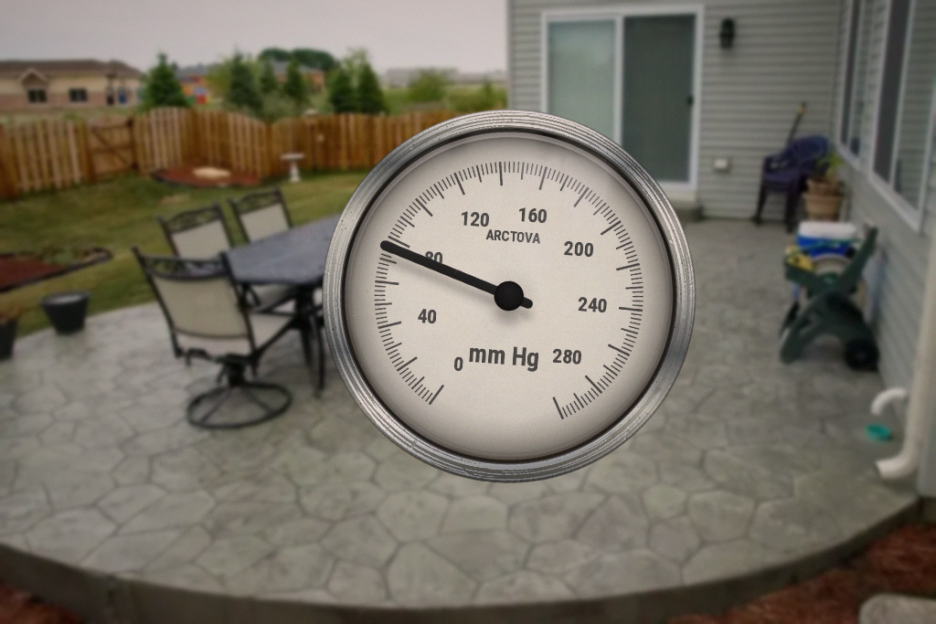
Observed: 76 mmHg
